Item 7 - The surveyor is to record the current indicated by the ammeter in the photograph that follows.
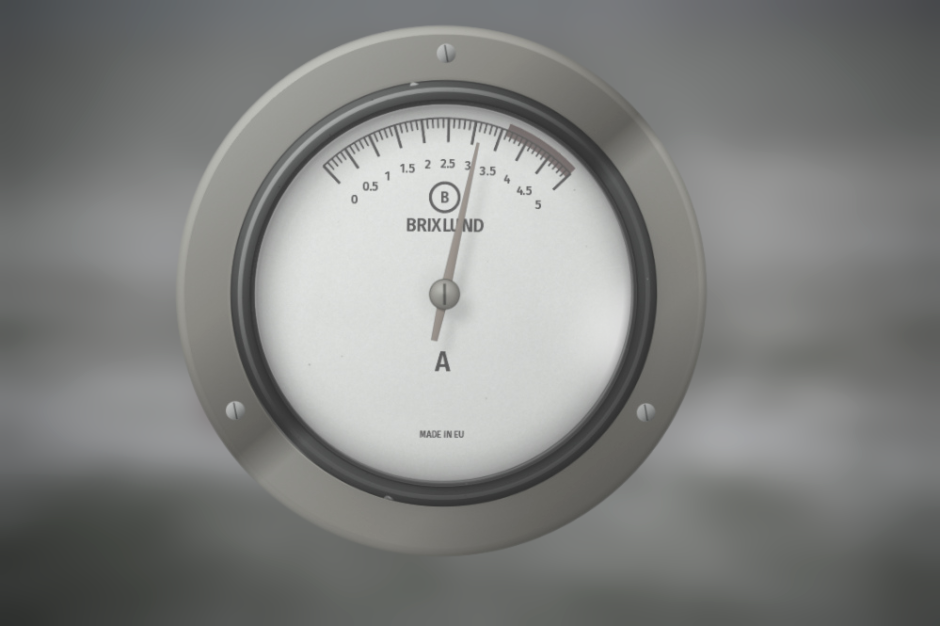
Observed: 3.1 A
